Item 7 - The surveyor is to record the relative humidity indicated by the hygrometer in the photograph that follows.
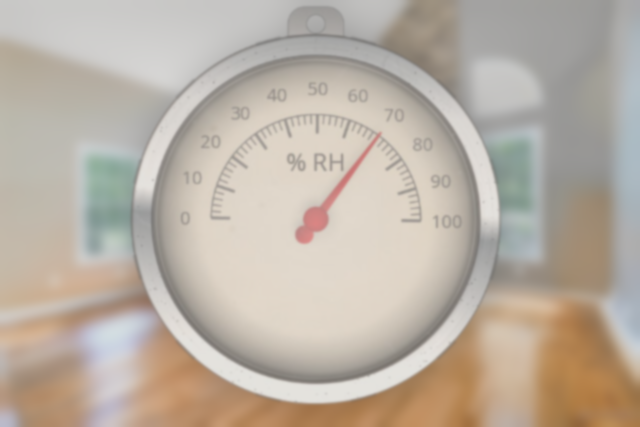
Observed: 70 %
